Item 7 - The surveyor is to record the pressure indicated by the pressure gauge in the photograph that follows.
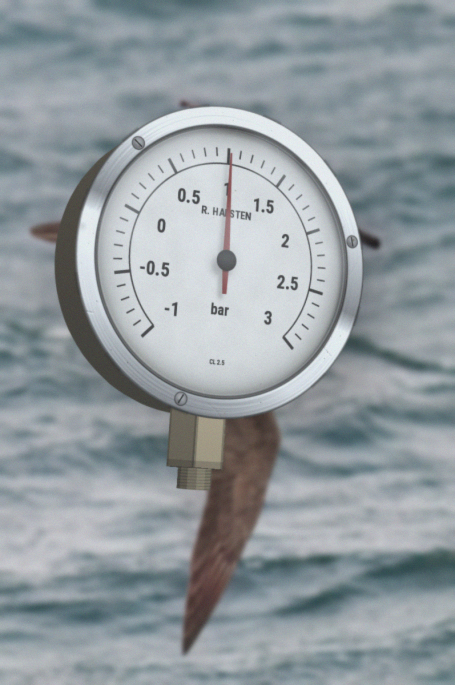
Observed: 1 bar
